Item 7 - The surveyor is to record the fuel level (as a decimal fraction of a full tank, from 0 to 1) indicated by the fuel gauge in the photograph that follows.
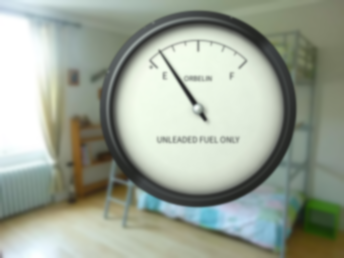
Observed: 0.125
